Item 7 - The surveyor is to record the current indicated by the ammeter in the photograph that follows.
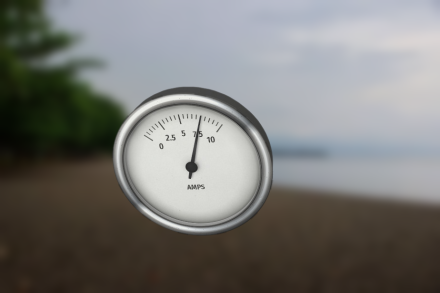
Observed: 7.5 A
